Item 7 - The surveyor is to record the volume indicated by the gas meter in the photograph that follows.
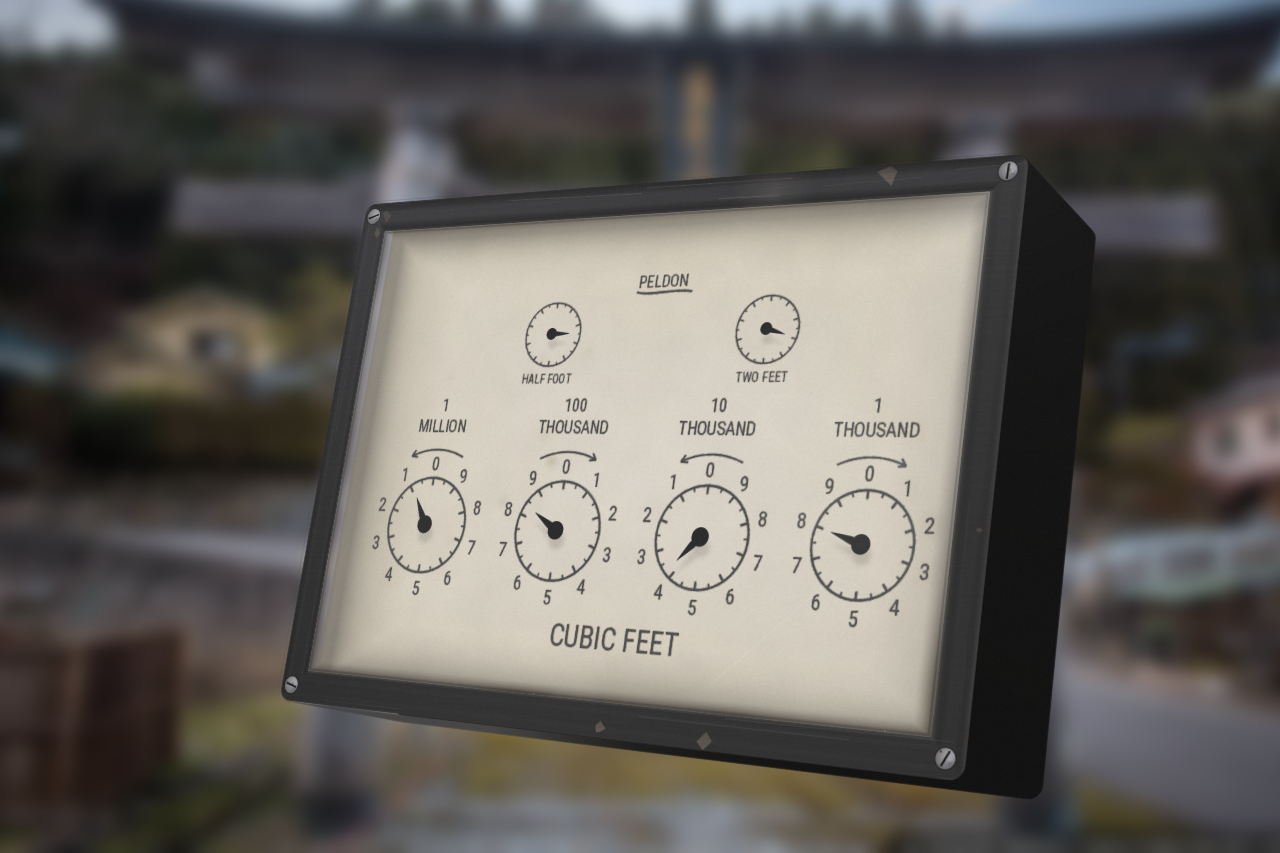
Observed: 83800 ft³
